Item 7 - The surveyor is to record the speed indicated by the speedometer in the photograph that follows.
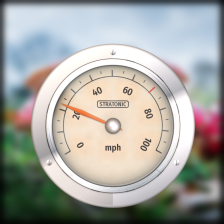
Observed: 22.5 mph
